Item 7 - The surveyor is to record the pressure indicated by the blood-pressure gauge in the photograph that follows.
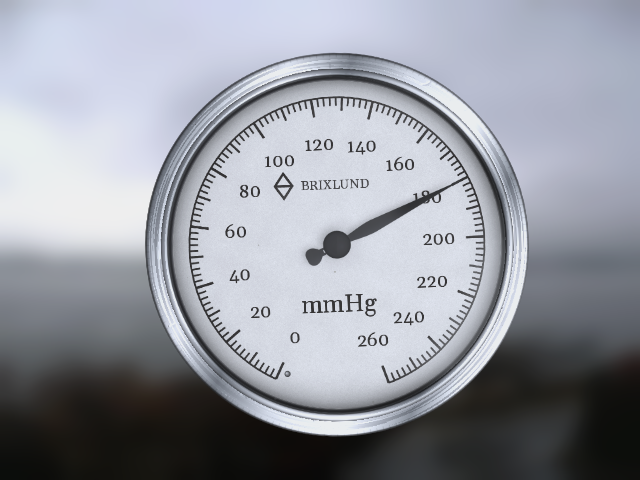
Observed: 180 mmHg
